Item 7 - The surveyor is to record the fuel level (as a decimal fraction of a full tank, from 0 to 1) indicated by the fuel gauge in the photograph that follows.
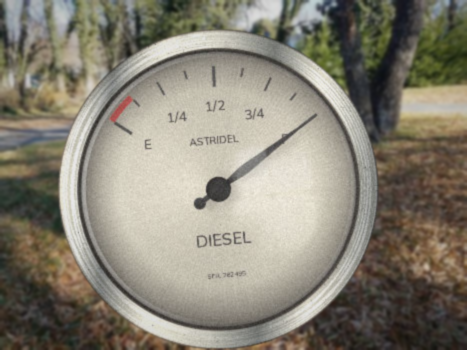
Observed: 1
